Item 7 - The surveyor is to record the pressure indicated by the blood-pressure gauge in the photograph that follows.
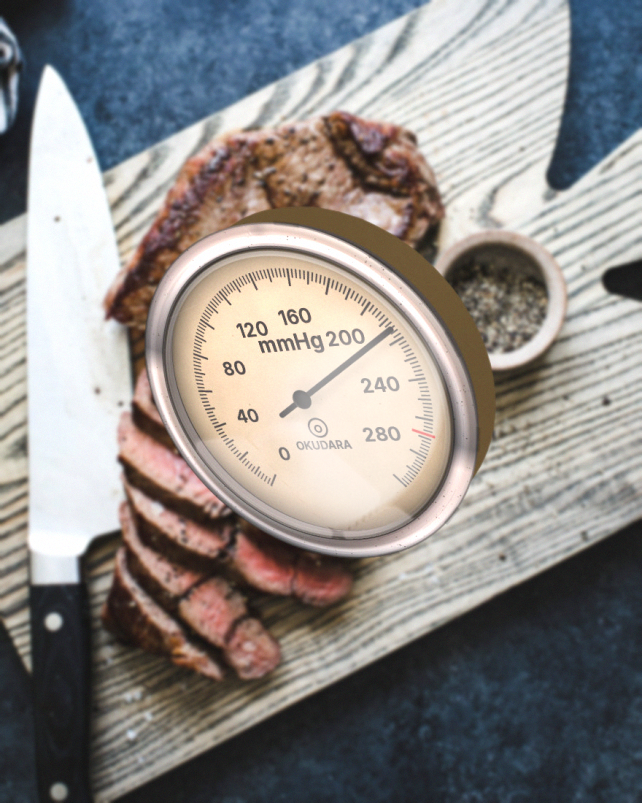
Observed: 214 mmHg
